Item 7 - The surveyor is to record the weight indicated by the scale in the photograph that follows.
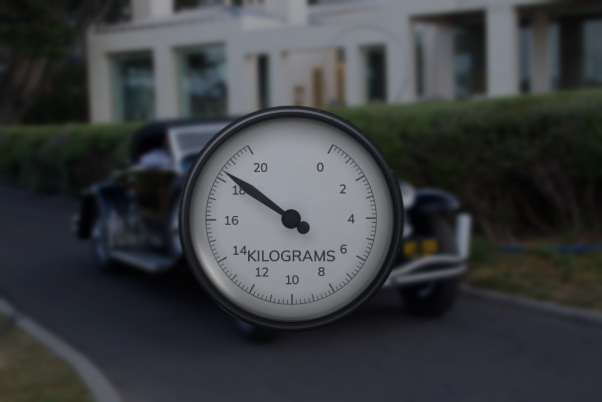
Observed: 18.4 kg
